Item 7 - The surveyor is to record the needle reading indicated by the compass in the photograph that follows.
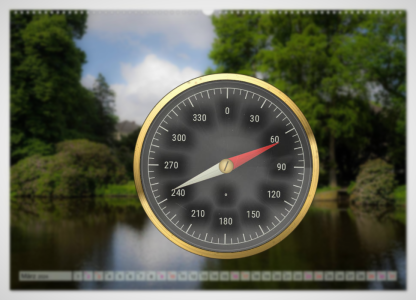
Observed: 65 °
